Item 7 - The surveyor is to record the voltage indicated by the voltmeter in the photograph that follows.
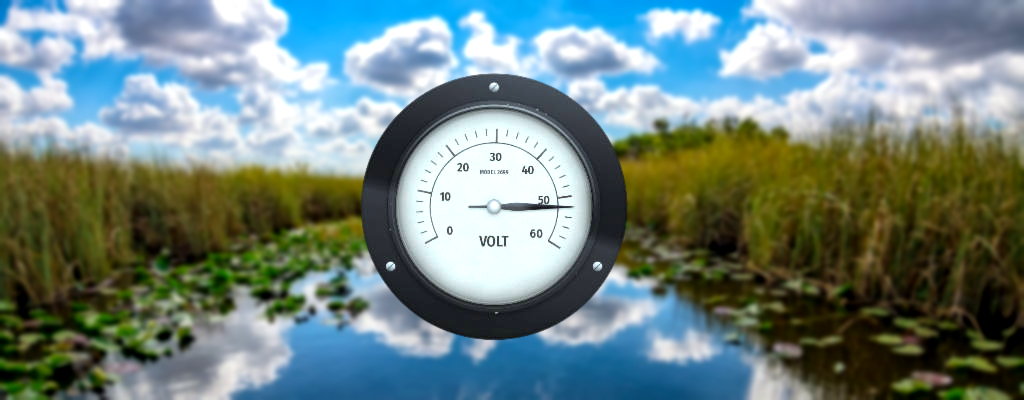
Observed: 52 V
